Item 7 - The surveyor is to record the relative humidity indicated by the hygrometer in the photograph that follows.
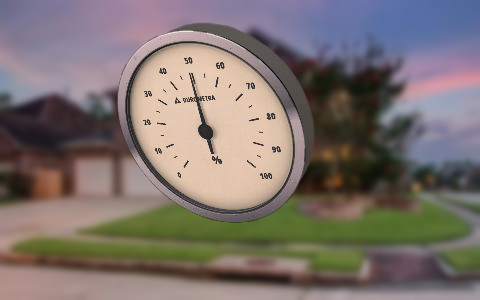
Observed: 50 %
